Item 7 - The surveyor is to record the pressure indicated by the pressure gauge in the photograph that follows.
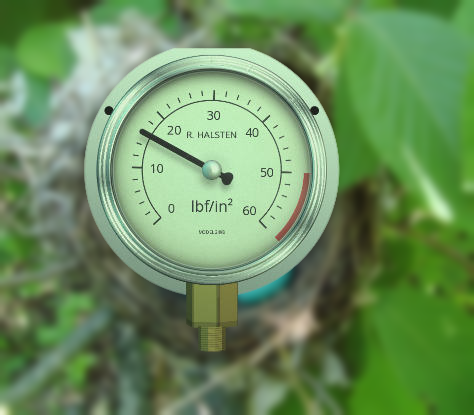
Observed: 16 psi
